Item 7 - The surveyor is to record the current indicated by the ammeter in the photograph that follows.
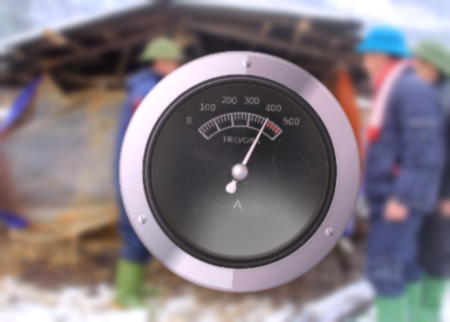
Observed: 400 A
